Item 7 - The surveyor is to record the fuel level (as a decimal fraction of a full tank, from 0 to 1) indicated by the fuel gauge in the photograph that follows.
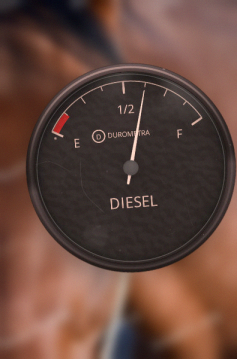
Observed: 0.625
